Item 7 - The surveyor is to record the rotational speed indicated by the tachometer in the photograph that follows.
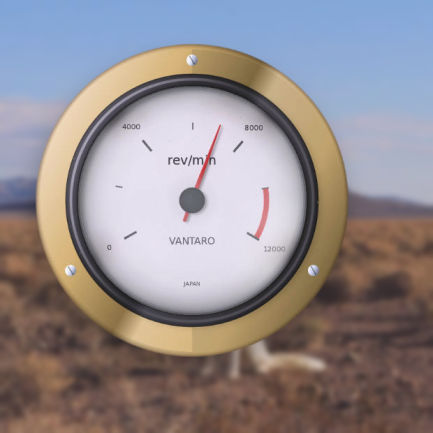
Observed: 7000 rpm
